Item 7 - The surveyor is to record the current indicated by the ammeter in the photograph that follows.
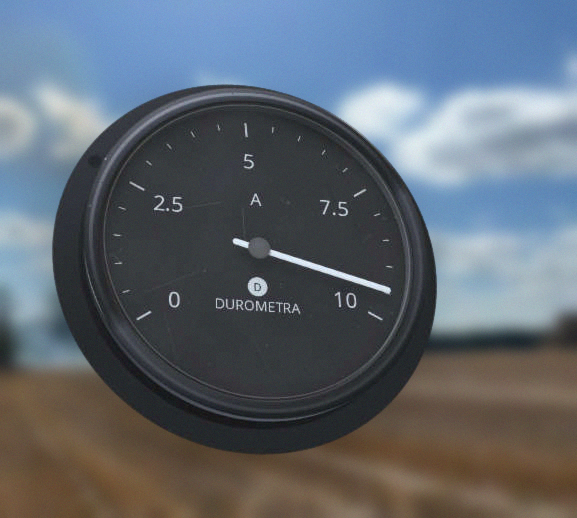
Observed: 9.5 A
